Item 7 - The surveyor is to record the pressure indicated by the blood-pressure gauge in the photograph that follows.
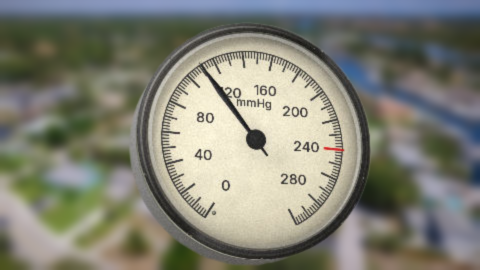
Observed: 110 mmHg
